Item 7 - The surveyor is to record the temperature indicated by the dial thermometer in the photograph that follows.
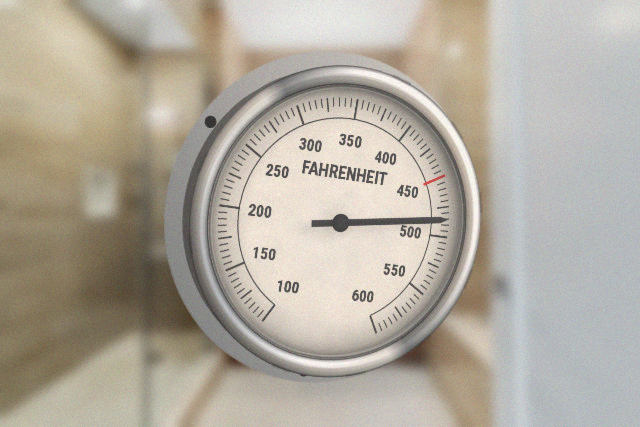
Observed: 485 °F
